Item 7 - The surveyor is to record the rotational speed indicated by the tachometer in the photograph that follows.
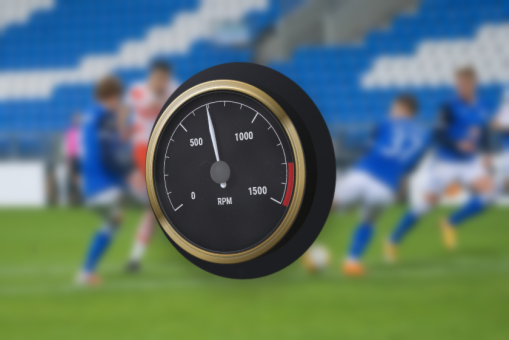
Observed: 700 rpm
